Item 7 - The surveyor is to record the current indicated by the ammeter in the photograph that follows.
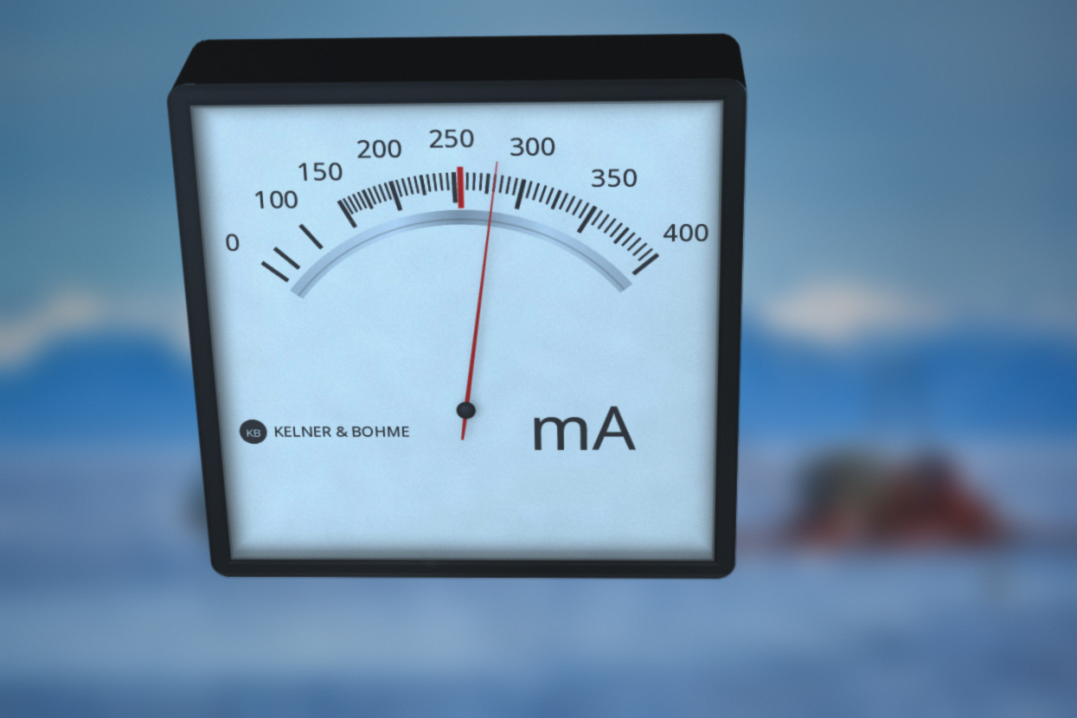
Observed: 280 mA
